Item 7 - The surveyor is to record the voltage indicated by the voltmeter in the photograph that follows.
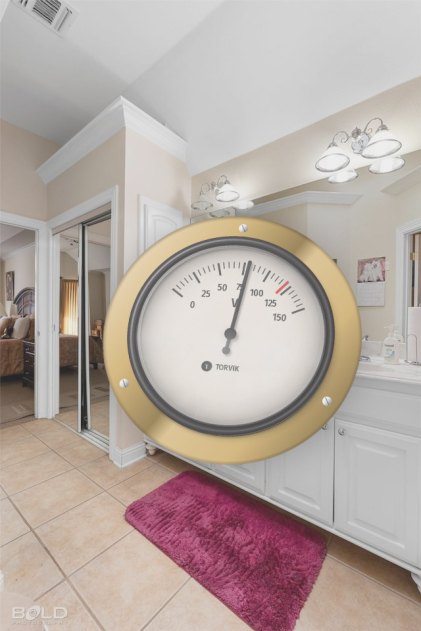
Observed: 80 V
